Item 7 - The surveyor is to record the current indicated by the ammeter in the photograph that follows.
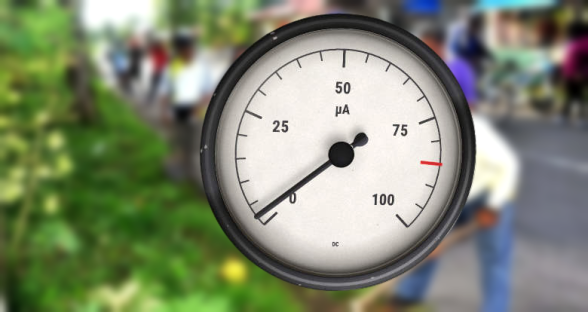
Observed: 2.5 µA
